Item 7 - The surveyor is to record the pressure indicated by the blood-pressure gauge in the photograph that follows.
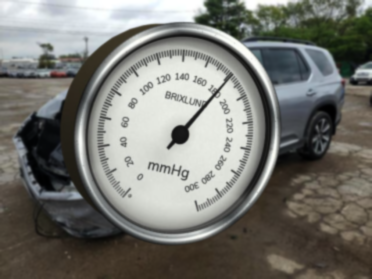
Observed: 180 mmHg
